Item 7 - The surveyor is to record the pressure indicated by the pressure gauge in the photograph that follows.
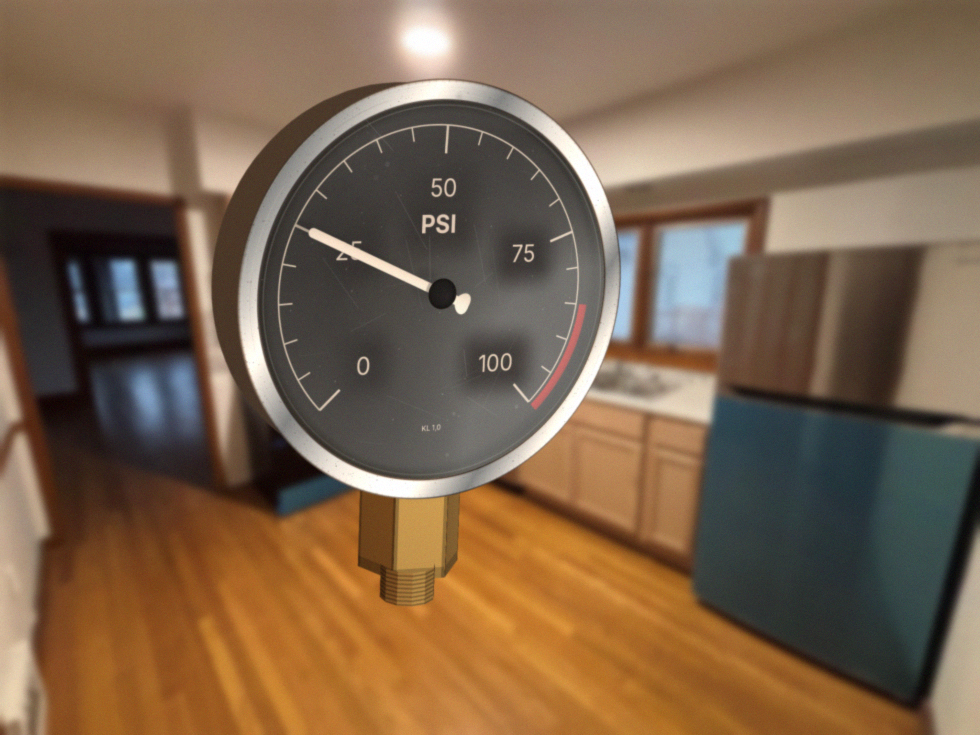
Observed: 25 psi
